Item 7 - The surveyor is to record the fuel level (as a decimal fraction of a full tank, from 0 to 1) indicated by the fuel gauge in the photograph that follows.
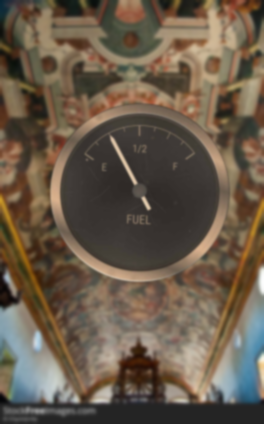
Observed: 0.25
